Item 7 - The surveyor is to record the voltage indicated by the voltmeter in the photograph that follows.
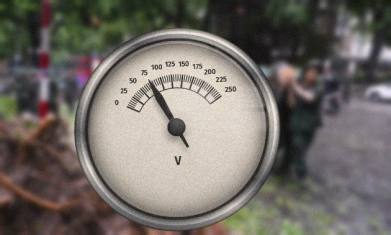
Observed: 75 V
